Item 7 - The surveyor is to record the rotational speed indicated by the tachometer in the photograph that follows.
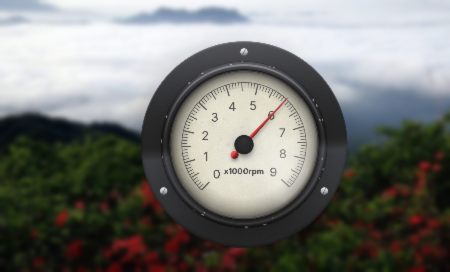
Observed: 6000 rpm
